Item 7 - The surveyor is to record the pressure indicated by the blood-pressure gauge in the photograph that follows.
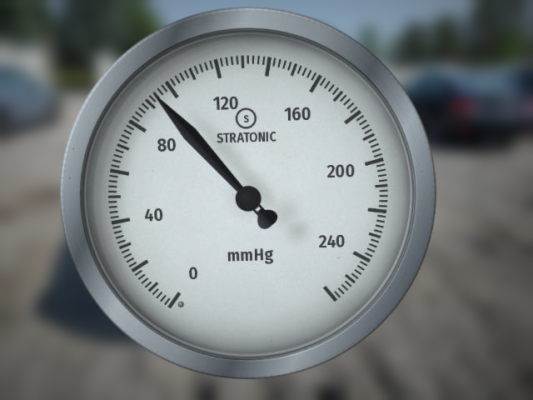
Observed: 94 mmHg
